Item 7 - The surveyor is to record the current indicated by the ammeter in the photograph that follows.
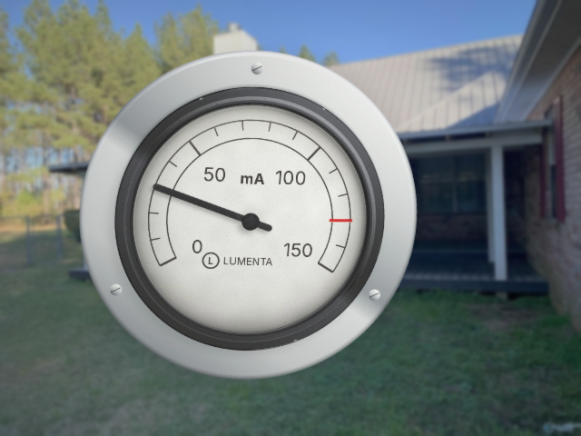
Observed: 30 mA
